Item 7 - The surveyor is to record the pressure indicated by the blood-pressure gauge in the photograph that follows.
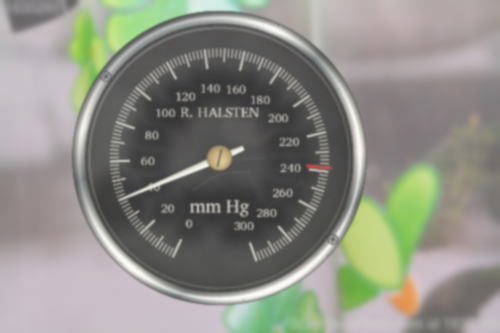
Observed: 40 mmHg
